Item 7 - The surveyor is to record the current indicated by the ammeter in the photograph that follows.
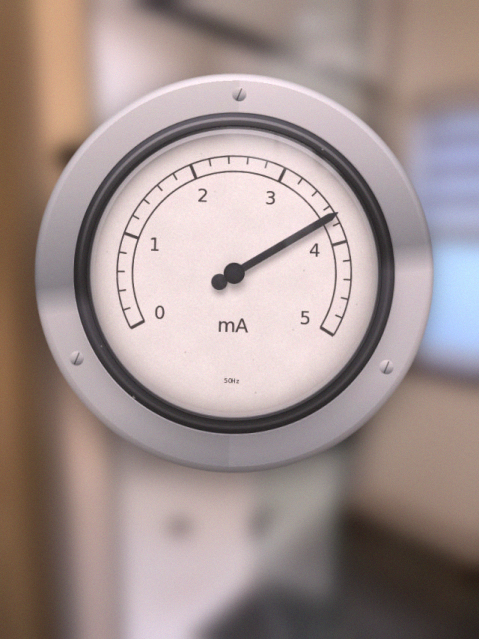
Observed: 3.7 mA
